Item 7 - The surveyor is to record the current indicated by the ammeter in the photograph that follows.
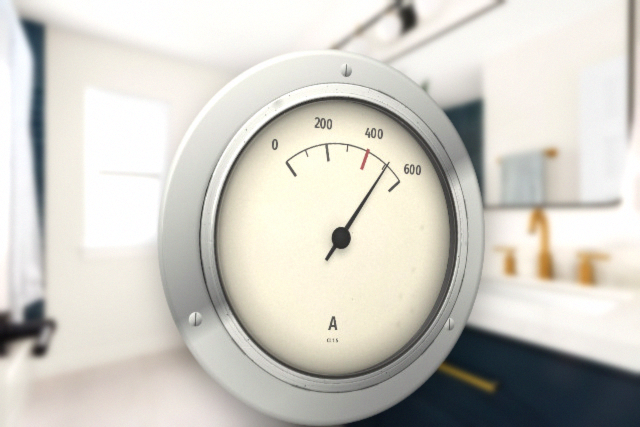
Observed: 500 A
